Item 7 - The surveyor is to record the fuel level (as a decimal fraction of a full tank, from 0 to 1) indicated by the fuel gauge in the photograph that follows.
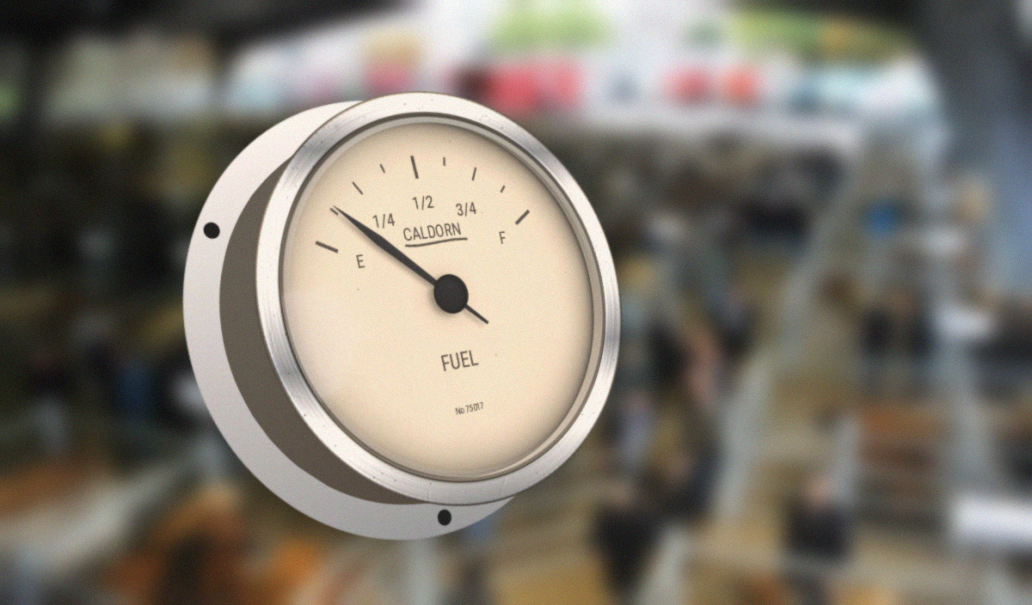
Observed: 0.125
